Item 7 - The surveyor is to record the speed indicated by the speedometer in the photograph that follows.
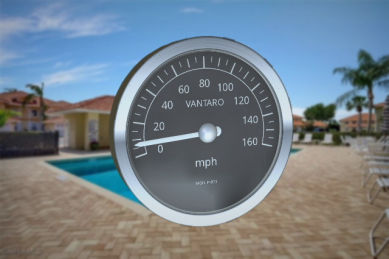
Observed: 7.5 mph
